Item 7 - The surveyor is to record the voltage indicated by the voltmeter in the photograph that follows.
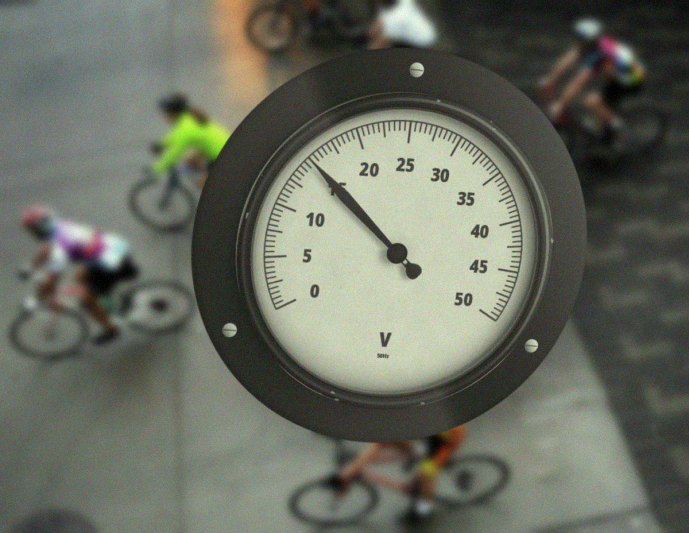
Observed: 15 V
